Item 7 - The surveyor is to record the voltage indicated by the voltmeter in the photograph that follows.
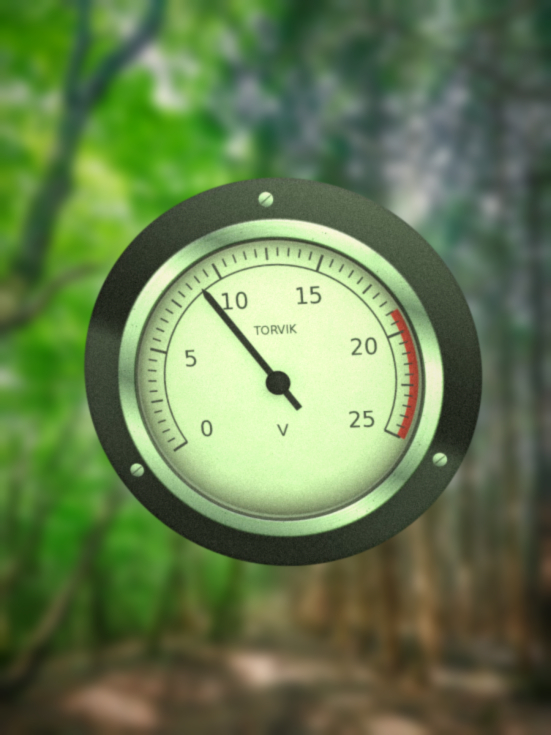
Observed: 9 V
